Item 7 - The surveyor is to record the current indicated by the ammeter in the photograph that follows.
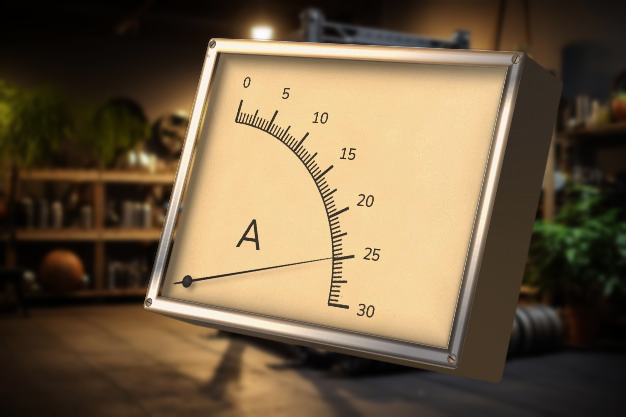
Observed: 25 A
